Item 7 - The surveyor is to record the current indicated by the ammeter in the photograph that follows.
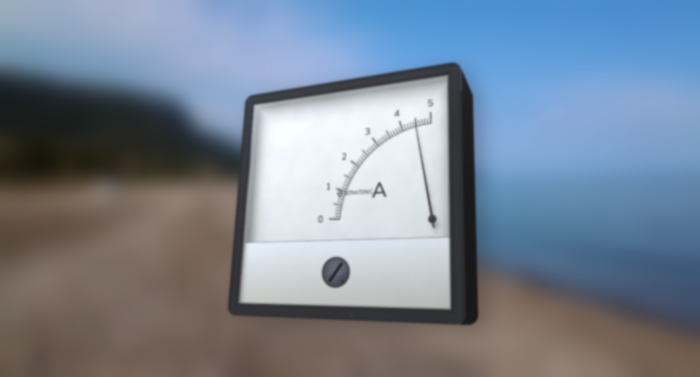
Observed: 4.5 A
